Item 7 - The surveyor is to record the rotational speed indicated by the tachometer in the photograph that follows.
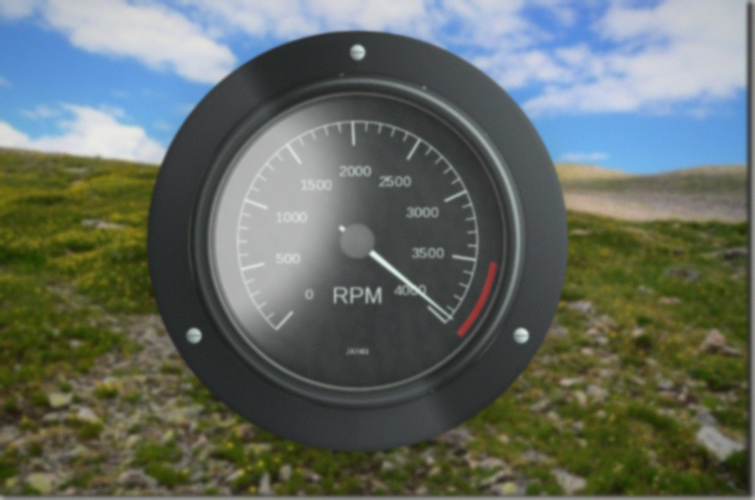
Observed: 3950 rpm
